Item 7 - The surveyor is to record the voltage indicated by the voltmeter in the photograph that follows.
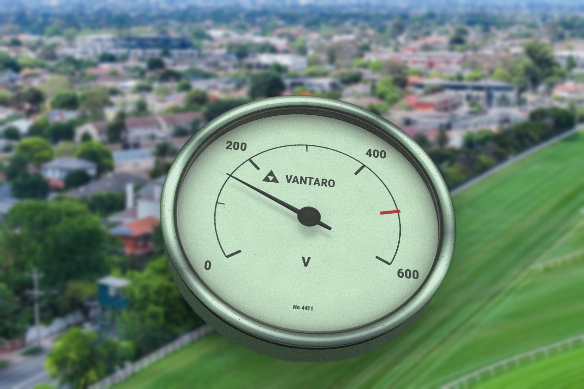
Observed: 150 V
